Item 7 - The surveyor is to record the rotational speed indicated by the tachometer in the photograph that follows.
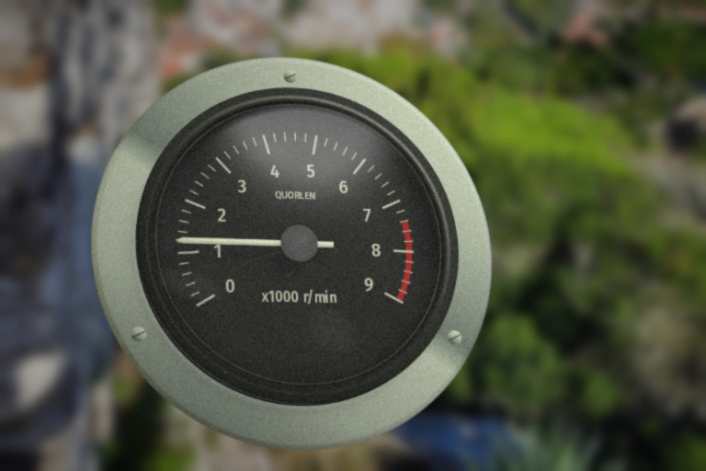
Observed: 1200 rpm
